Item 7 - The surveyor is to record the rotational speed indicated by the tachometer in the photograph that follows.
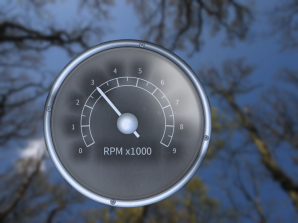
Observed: 3000 rpm
